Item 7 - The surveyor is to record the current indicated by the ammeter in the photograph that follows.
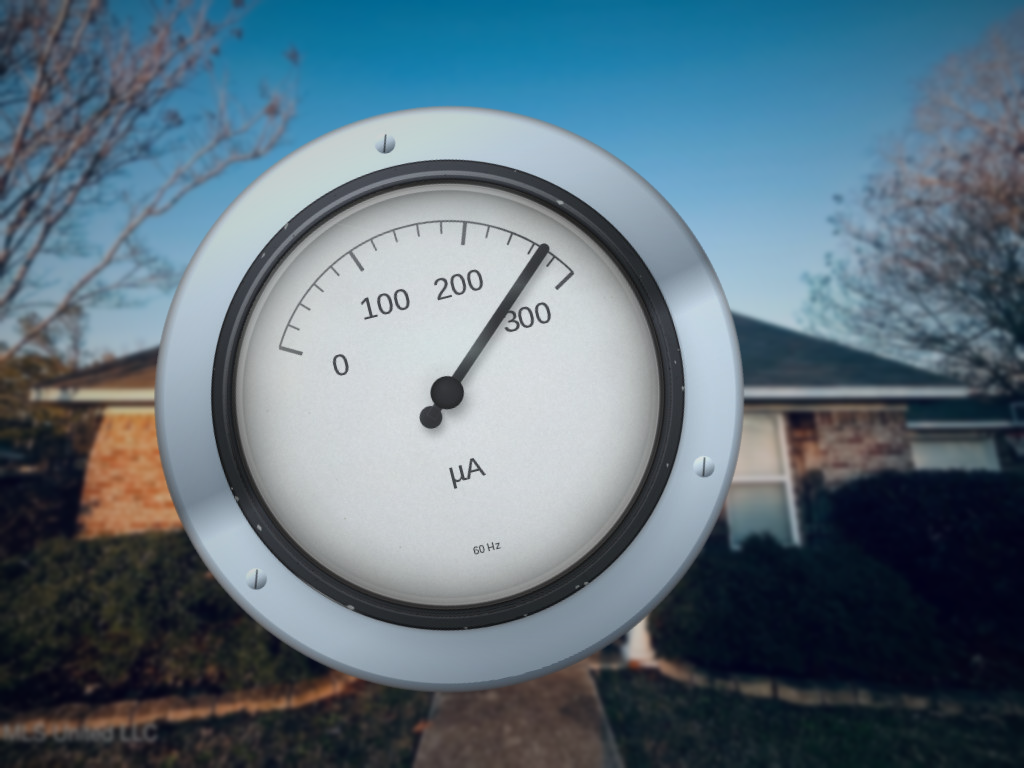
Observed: 270 µA
